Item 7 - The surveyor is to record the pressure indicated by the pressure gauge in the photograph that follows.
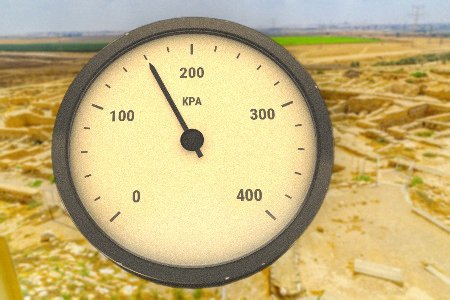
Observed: 160 kPa
